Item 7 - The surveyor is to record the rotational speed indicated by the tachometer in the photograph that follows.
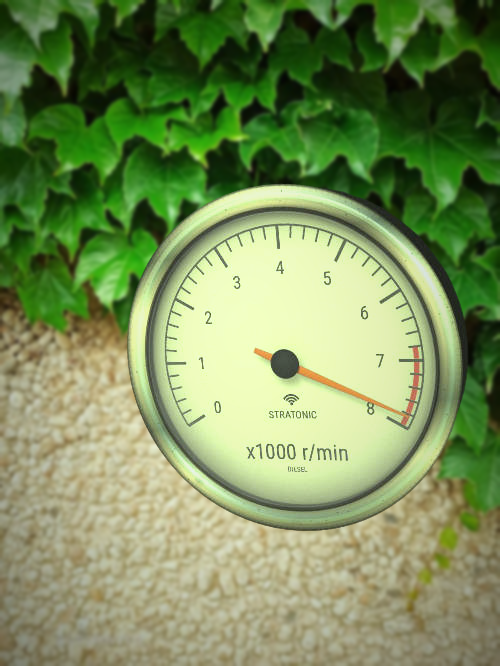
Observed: 7800 rpm
